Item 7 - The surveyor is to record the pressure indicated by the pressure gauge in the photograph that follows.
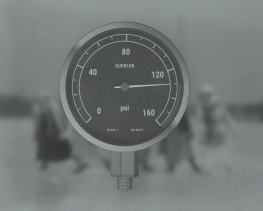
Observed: 130 psi
